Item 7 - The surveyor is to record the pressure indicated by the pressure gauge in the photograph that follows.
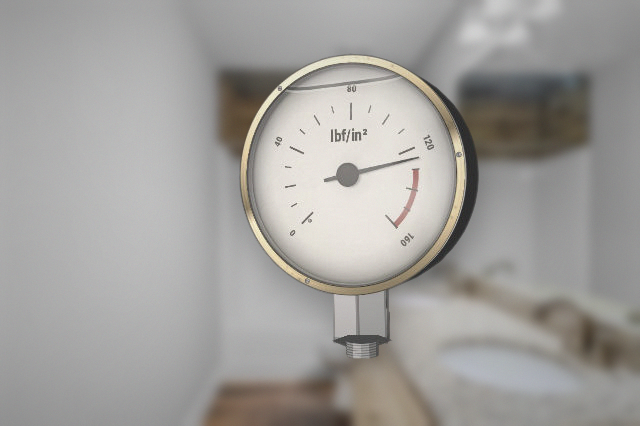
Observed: 125 psi
